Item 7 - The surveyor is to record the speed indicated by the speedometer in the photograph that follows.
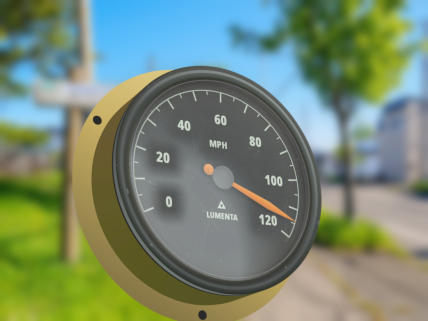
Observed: 115 mph
